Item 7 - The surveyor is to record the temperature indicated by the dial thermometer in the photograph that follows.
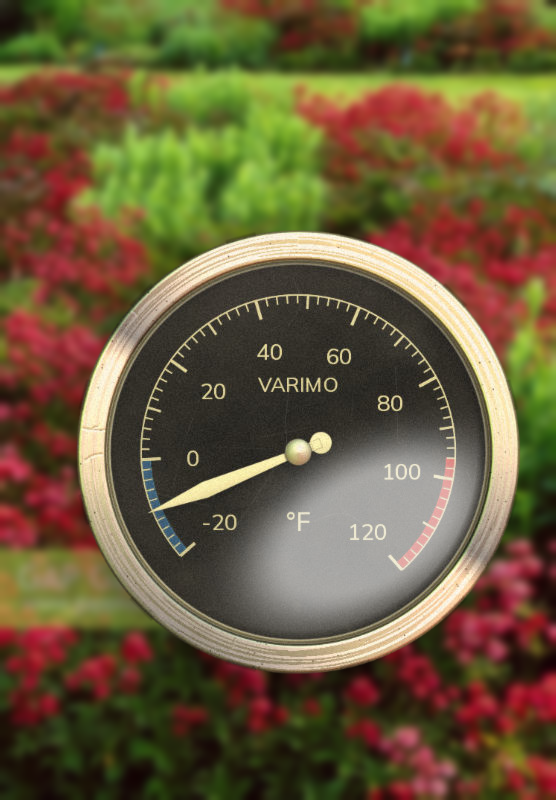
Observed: -10 °F
